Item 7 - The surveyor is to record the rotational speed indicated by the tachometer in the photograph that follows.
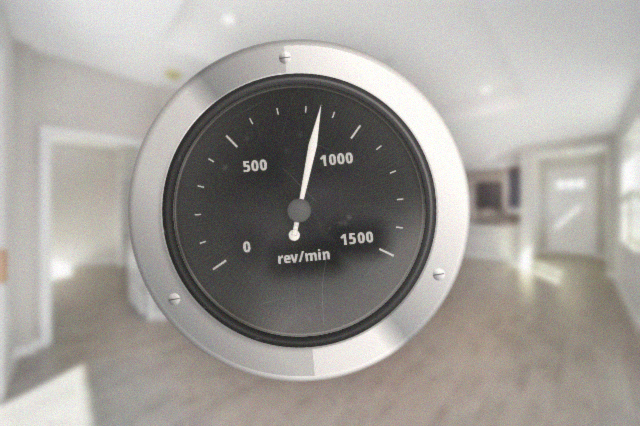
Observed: 850 rpm
